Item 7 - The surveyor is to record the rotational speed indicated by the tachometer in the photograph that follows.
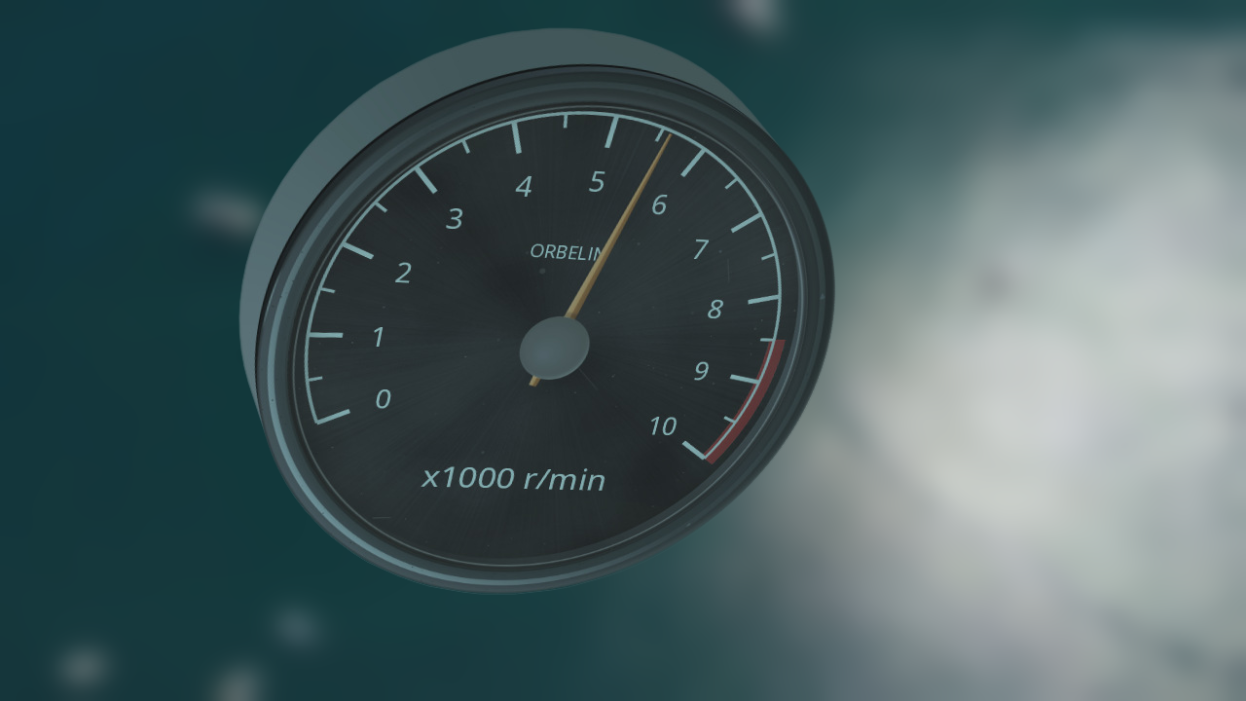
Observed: 5500 rpm
